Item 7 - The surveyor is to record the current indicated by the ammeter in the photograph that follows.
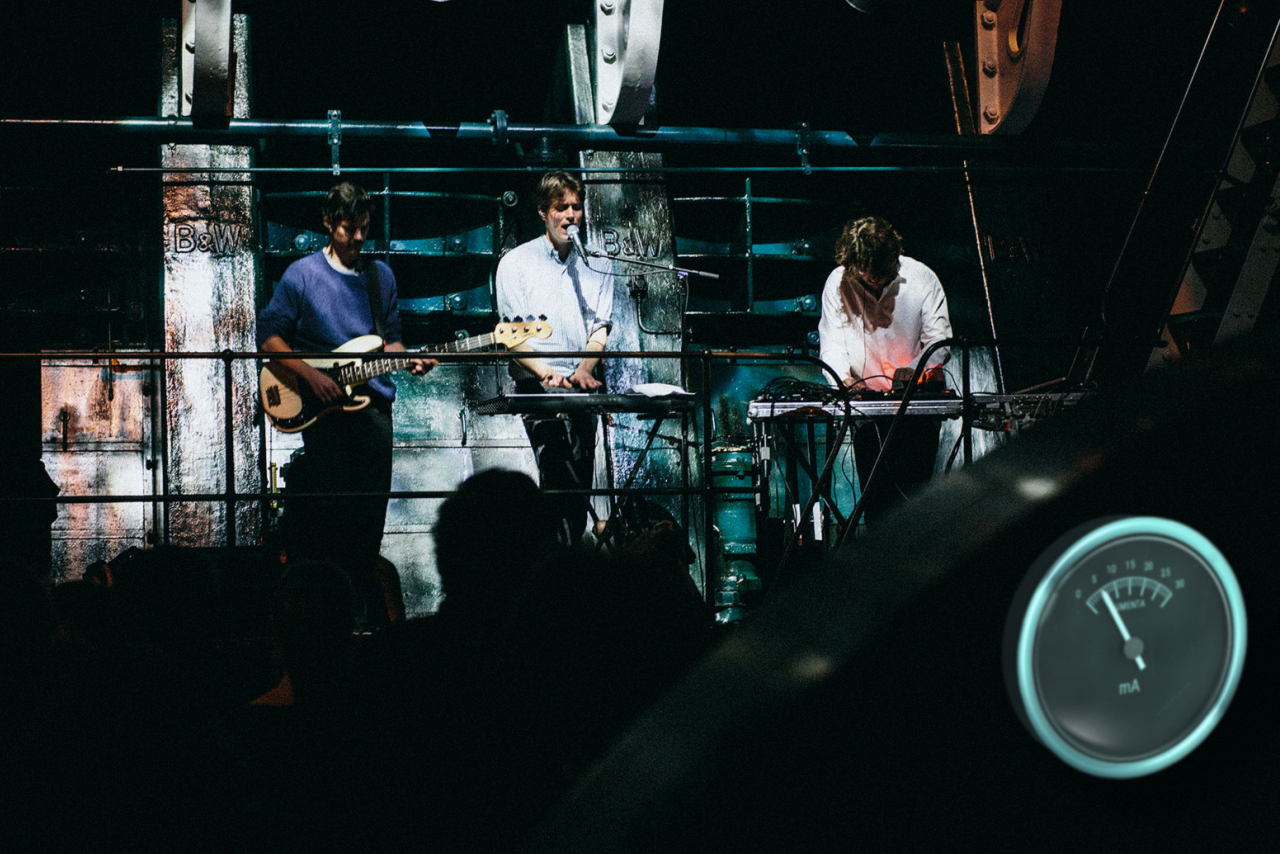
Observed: 5 mA
